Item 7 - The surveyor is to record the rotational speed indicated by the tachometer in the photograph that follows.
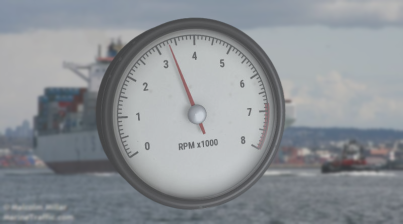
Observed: 3300 rpm
